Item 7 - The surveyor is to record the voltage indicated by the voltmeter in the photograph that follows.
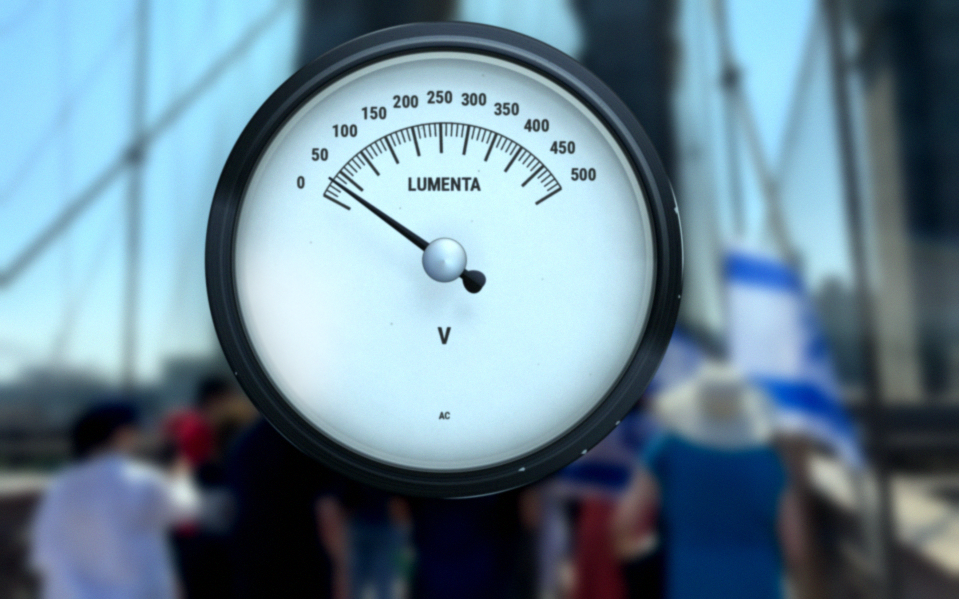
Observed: 30 V
